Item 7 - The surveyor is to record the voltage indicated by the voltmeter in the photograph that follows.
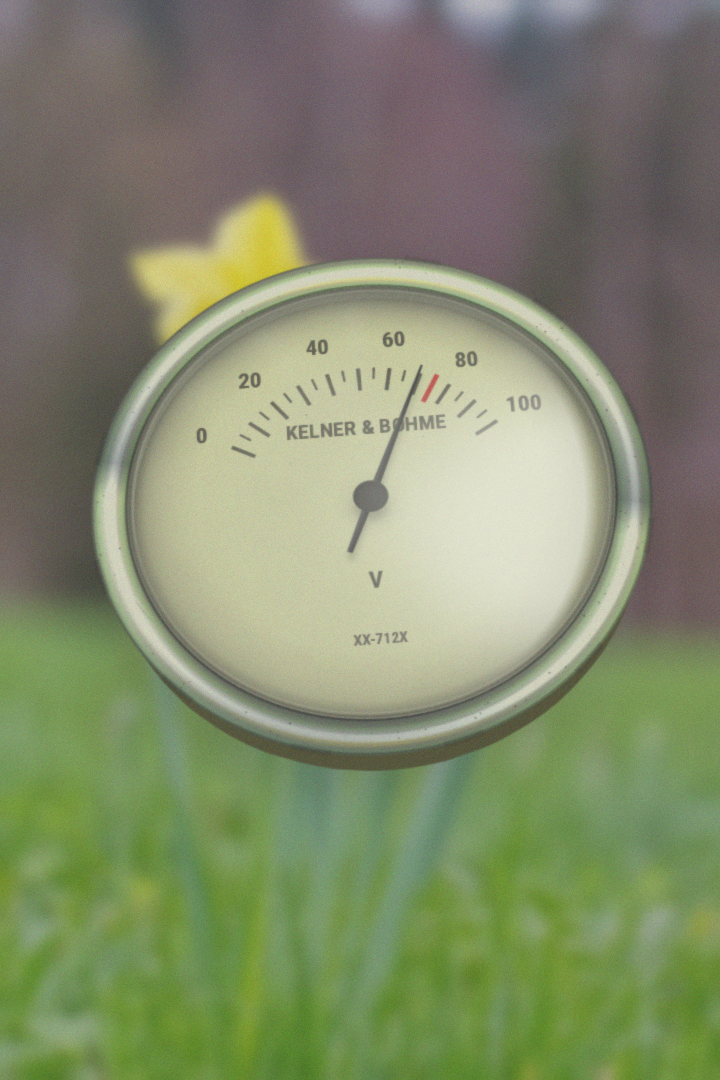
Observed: 70 V
